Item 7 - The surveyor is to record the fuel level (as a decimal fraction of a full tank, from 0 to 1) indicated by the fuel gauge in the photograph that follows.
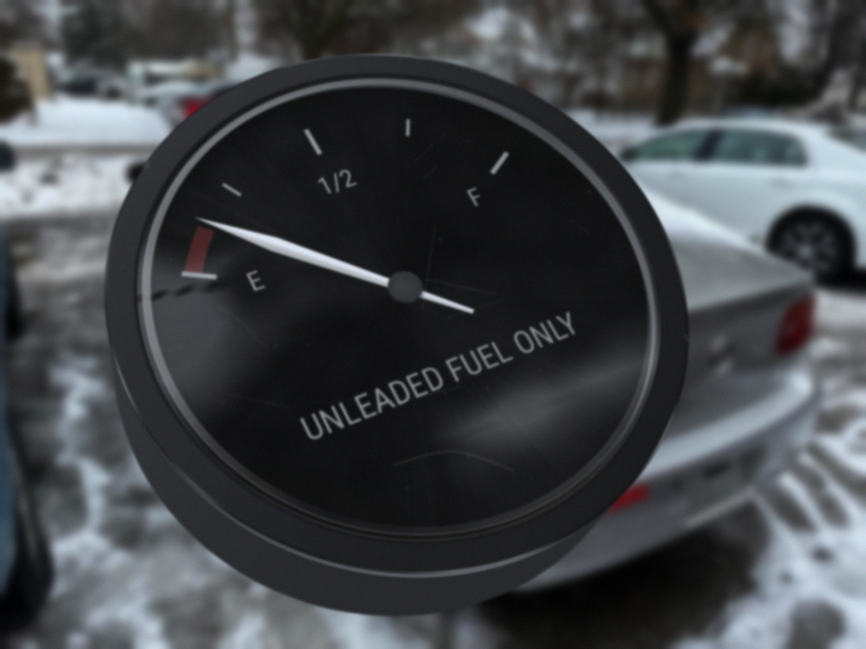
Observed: 0.125
